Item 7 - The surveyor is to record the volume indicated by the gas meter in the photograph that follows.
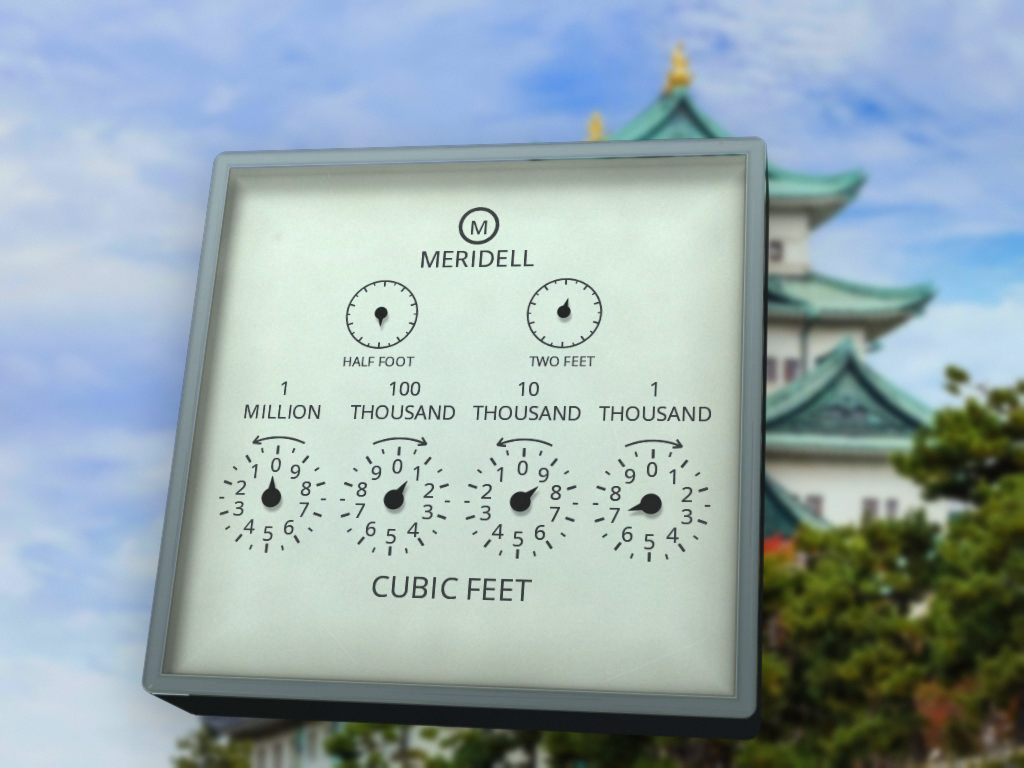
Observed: 8700 ft³
